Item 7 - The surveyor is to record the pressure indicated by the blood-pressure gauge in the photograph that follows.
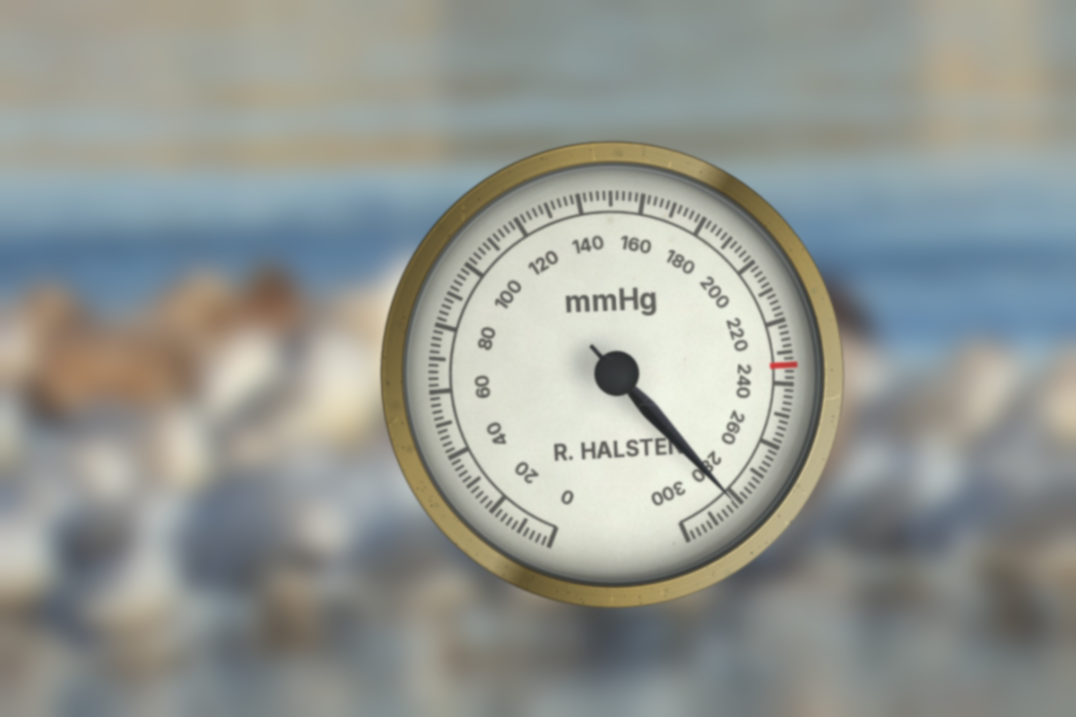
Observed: 282 mmHg
